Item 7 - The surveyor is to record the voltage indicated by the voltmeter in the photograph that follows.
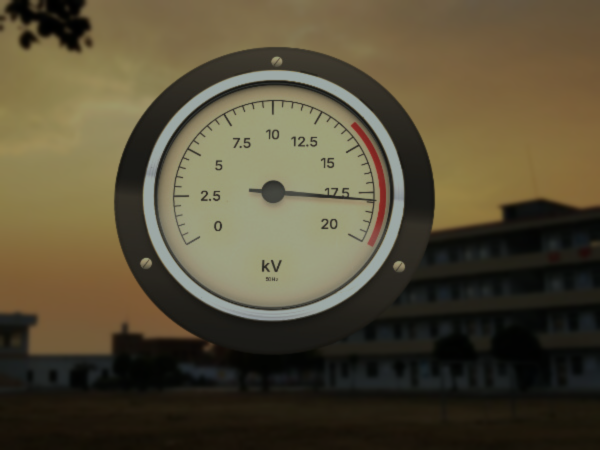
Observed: 18 kV
